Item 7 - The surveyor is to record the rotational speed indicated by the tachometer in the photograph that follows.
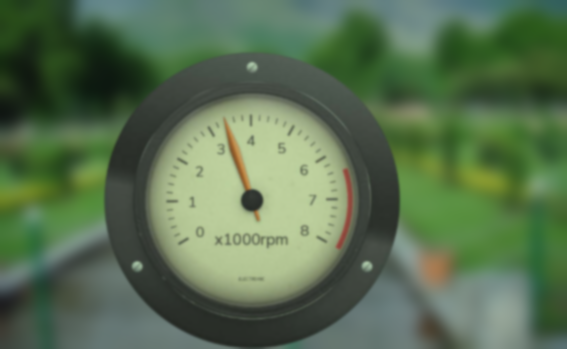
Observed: 3400 rpm
